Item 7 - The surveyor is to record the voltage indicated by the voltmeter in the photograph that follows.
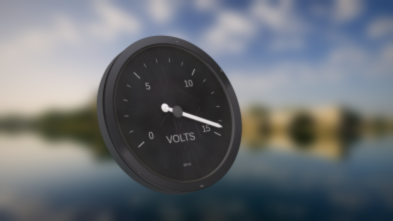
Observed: 14.5 V
